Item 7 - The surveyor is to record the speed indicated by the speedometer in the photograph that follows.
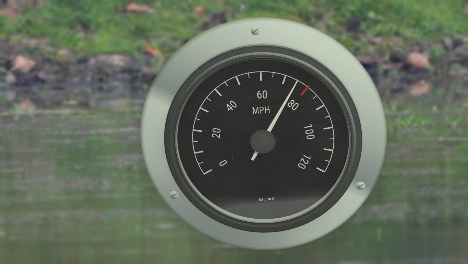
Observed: 75 mph
